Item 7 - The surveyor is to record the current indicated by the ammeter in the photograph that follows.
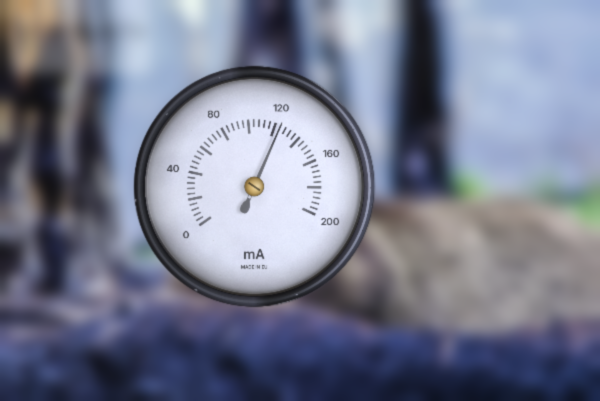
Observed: 124 mA
